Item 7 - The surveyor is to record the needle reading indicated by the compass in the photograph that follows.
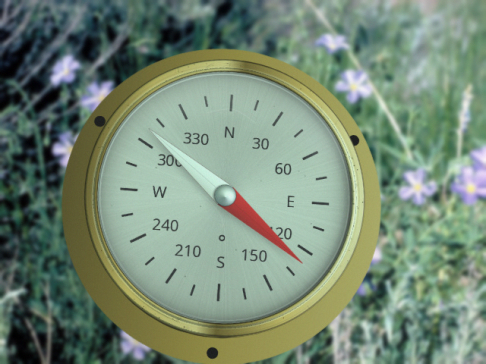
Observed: 127.5 °
